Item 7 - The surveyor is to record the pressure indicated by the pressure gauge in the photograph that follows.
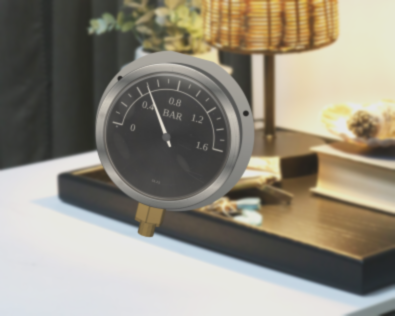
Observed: 0.5 bar
